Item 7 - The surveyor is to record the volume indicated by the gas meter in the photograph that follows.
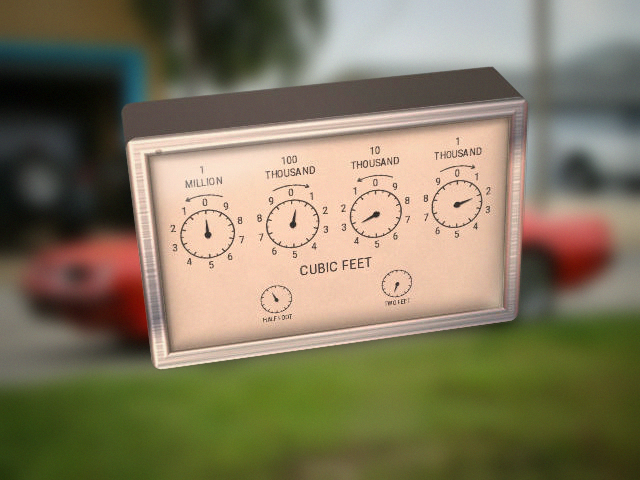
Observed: 3200 ft³
